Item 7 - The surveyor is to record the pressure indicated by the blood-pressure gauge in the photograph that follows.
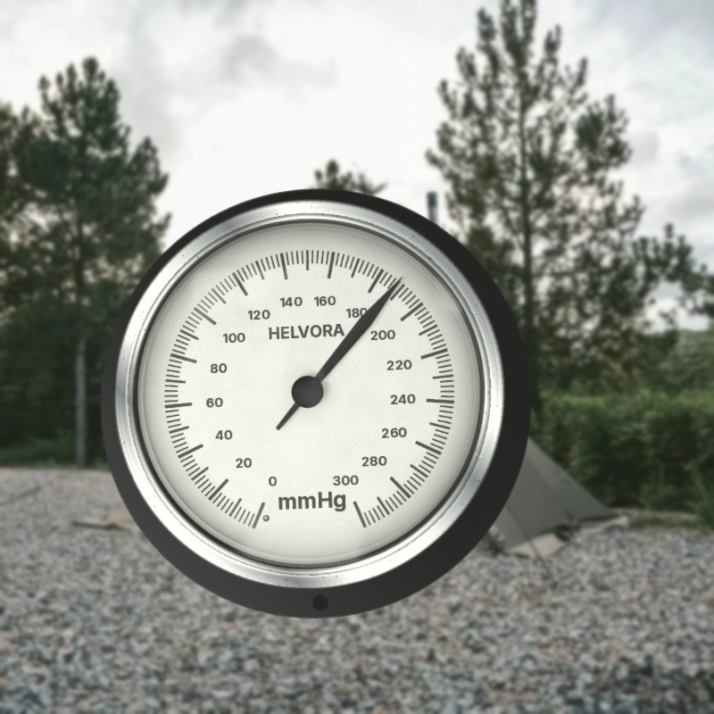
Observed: 188 mmHg
